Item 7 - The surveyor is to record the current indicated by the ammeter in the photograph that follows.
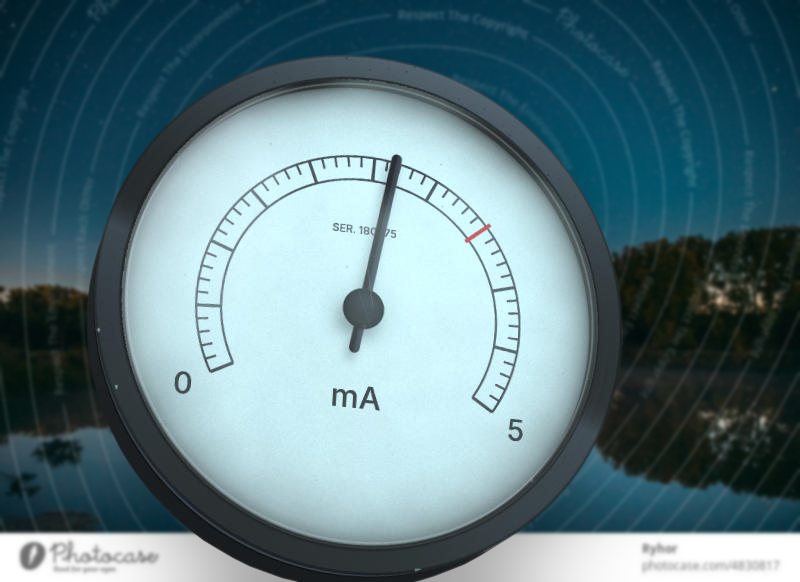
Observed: 2.65 mA
